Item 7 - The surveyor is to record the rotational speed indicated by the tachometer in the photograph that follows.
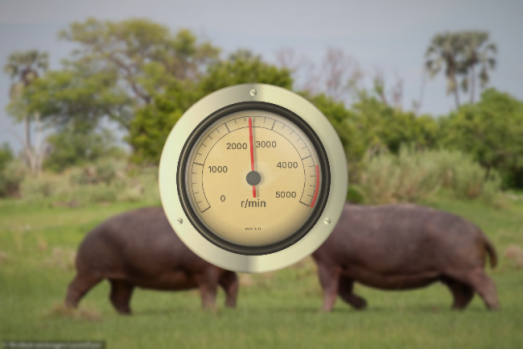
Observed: 2500 rpm
